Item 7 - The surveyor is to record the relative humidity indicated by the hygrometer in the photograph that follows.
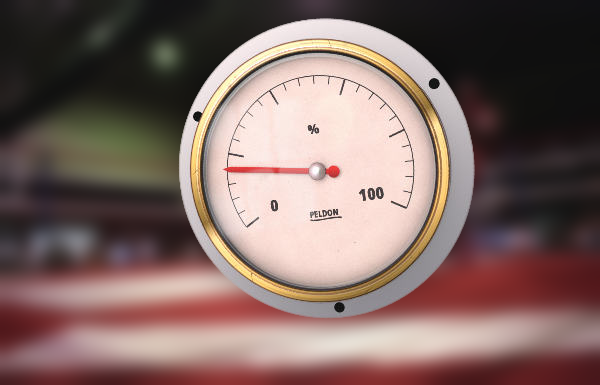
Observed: 16 %
